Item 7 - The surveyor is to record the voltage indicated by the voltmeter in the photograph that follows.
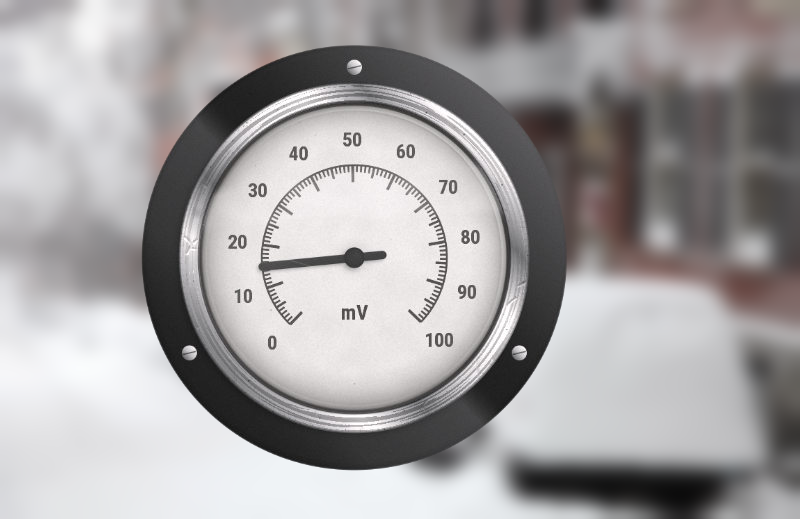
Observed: 15 mV
